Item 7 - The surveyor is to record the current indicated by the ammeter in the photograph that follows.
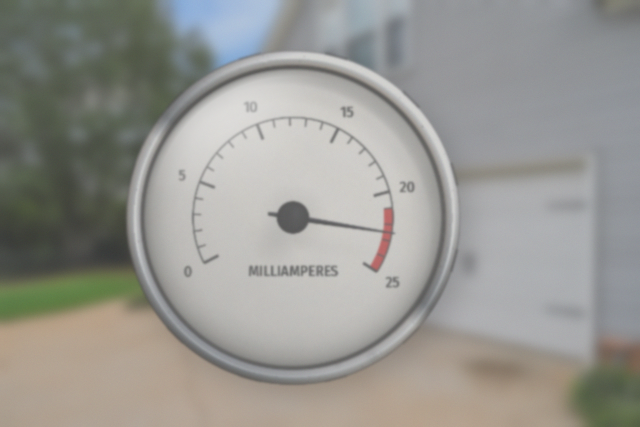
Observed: 22.5 mA
